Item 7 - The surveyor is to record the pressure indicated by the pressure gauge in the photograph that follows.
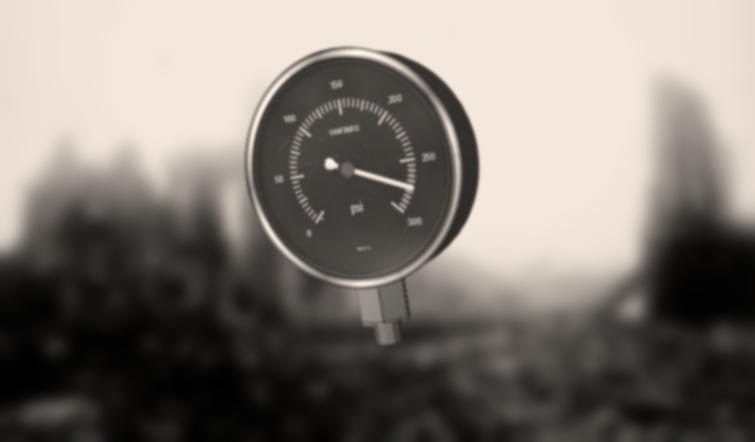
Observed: 275 psi
